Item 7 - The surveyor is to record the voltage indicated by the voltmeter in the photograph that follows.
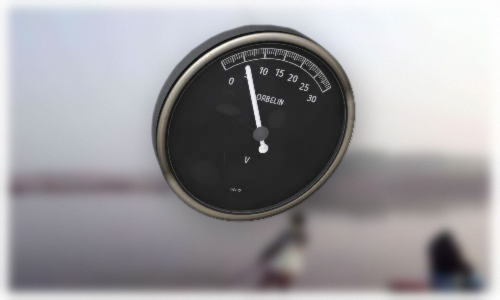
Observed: 5 V
